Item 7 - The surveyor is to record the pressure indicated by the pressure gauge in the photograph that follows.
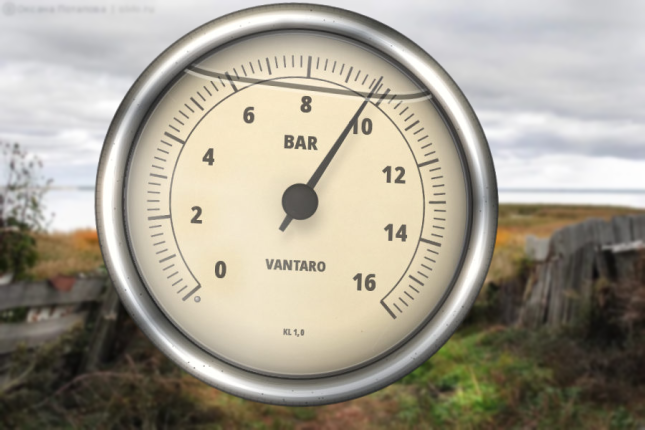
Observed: 9.7 bar
